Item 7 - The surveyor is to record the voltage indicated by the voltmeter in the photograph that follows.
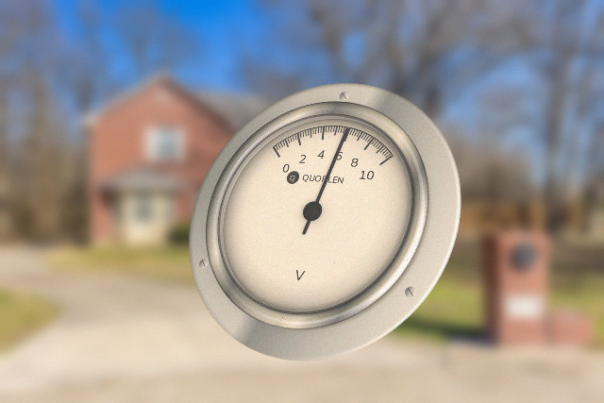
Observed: 6 V
